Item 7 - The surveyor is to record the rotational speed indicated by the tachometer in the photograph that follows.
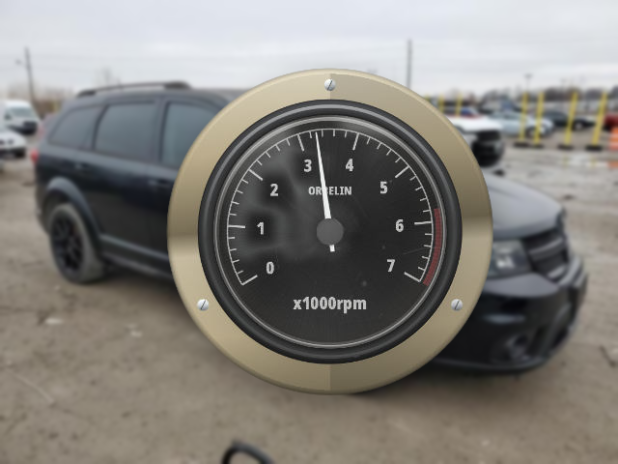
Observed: 3300 rpm
